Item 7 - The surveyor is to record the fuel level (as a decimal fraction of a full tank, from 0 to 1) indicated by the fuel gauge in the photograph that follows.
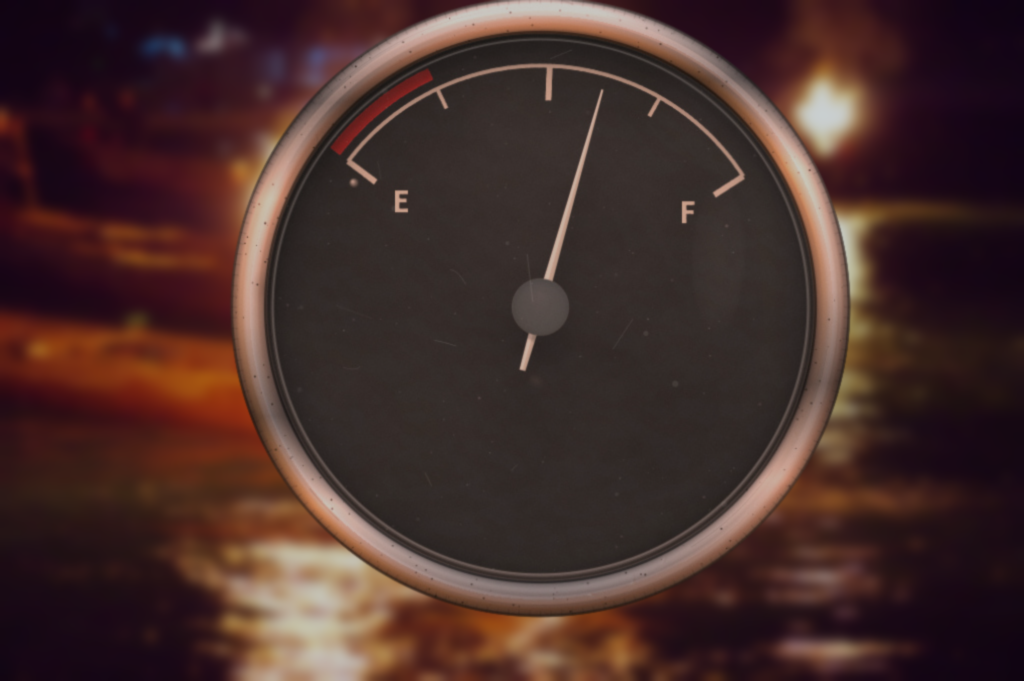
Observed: 0.625
